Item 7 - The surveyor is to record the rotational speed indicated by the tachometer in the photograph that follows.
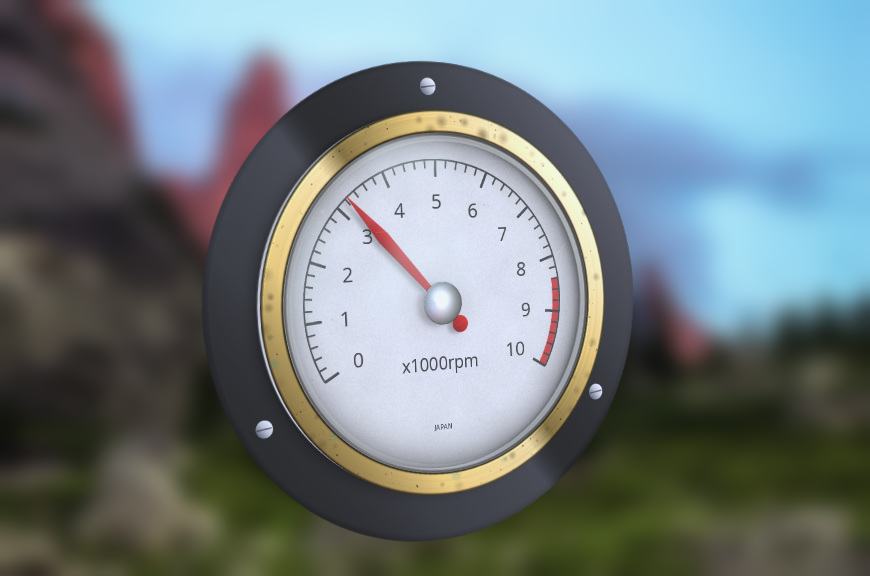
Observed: 3200 rpm
